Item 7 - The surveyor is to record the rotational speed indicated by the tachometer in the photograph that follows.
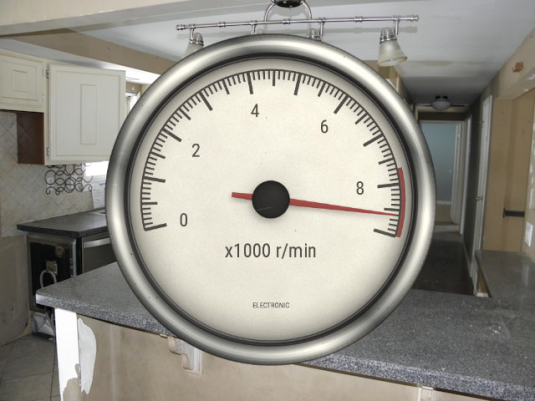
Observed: 8600 rpm
